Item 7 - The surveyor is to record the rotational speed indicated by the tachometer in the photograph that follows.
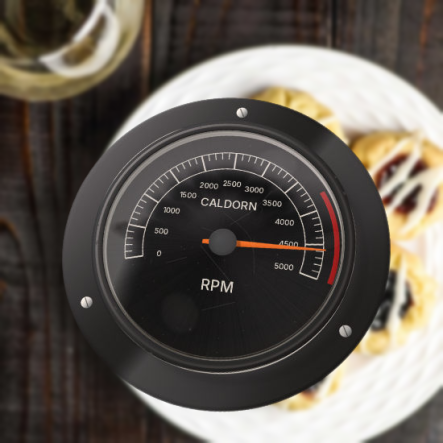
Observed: 4600 rpm
